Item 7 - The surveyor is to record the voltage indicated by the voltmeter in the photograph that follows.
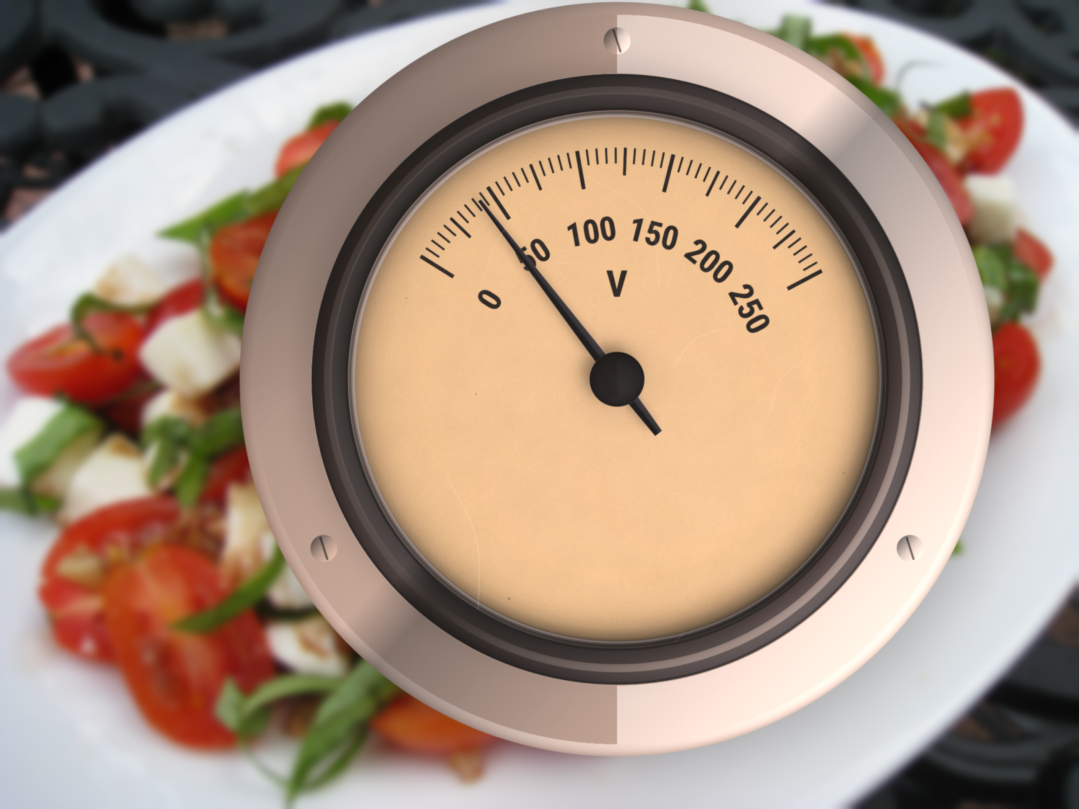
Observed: 42.5 V
